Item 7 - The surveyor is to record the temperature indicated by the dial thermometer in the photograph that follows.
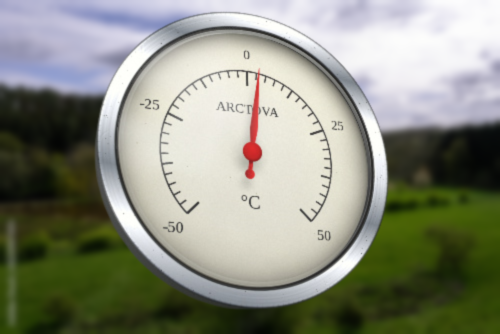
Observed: 2.5 °C
